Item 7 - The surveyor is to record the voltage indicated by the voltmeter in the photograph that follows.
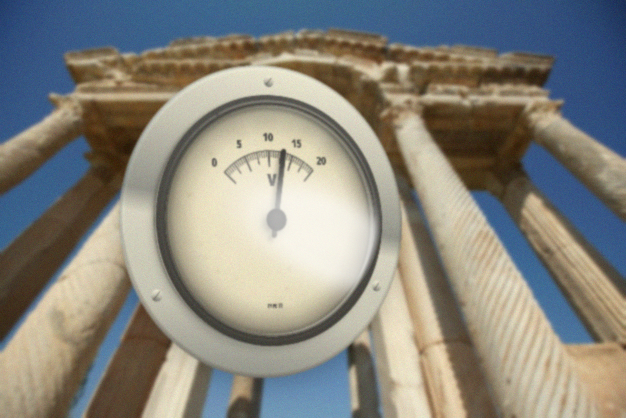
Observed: 12.5 V
